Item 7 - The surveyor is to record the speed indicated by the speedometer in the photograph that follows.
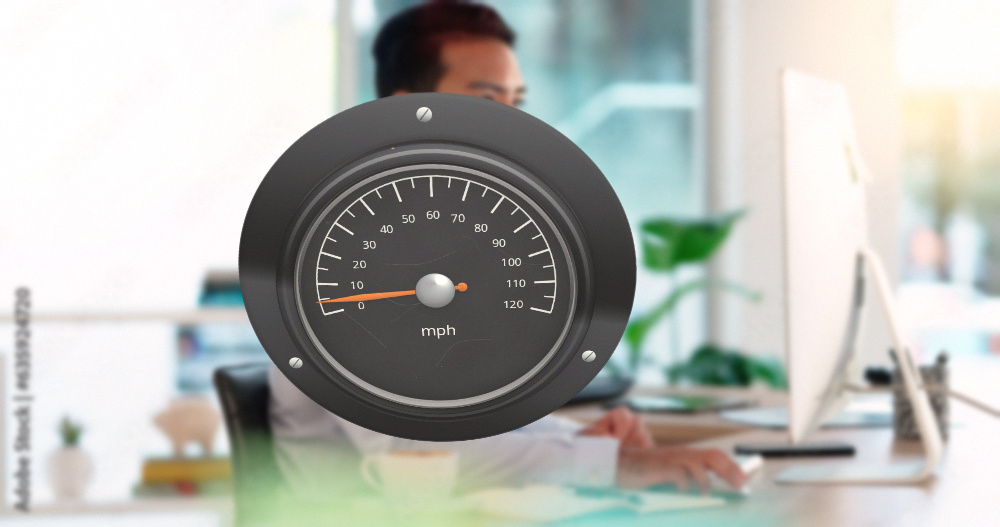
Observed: 5 mph
